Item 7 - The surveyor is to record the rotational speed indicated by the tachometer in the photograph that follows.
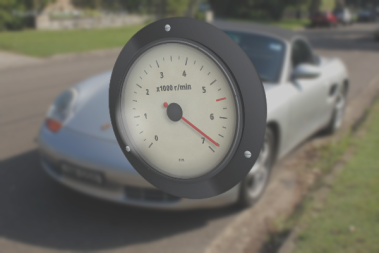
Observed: 6750 rpm
